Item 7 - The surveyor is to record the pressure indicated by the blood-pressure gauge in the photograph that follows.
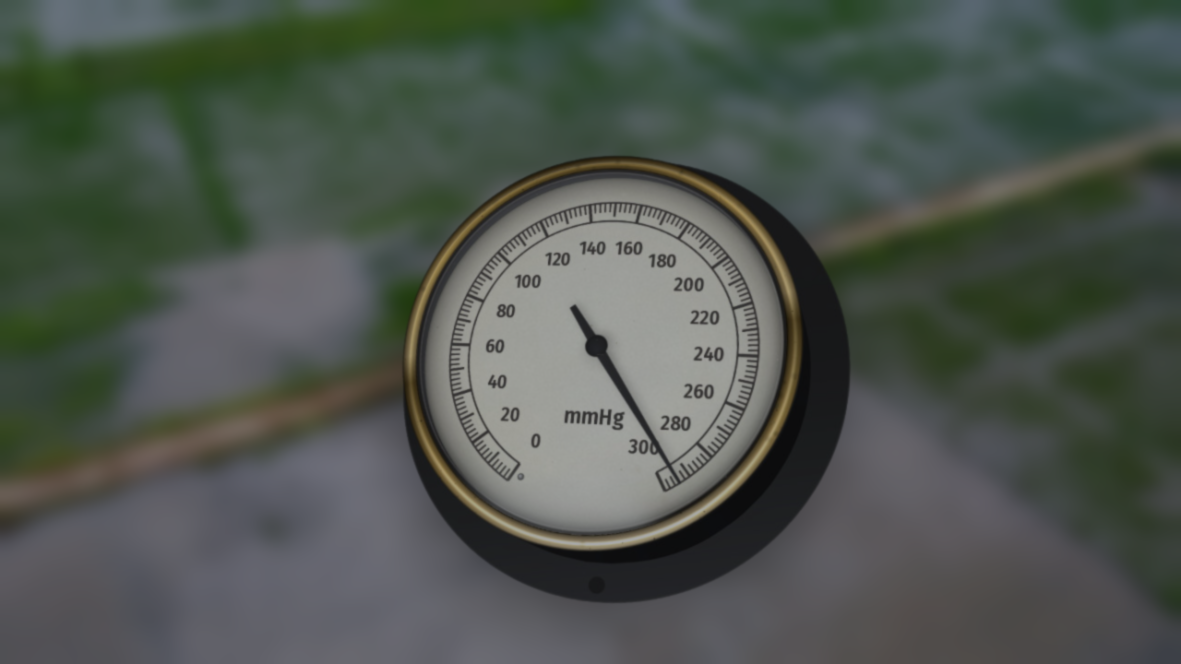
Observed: 294 mmHg
